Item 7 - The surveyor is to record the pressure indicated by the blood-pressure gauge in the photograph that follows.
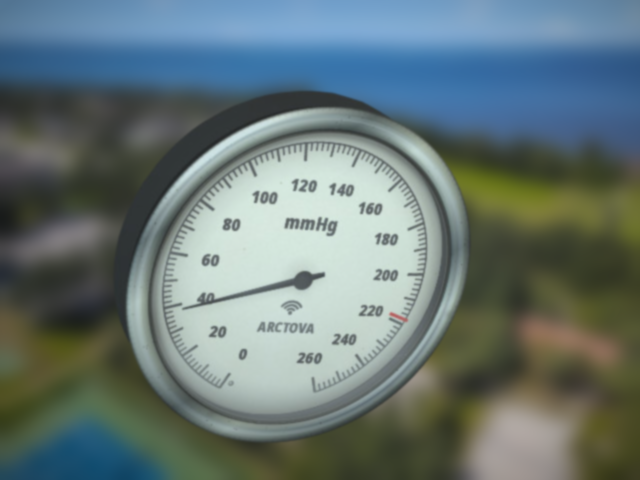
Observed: 40 mmHg
